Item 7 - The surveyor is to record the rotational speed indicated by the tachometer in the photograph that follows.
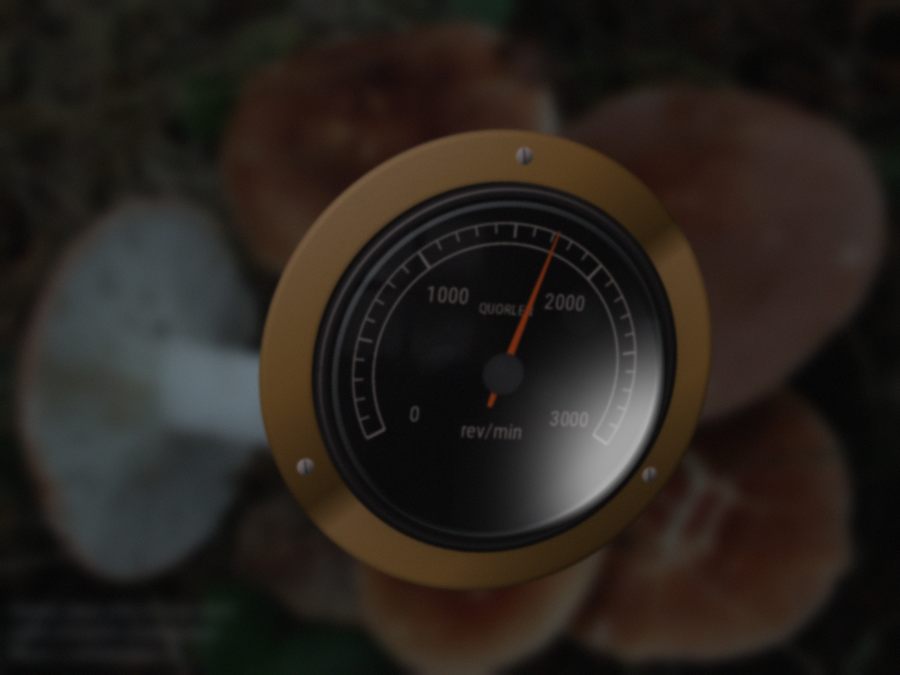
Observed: 1700 rpm
